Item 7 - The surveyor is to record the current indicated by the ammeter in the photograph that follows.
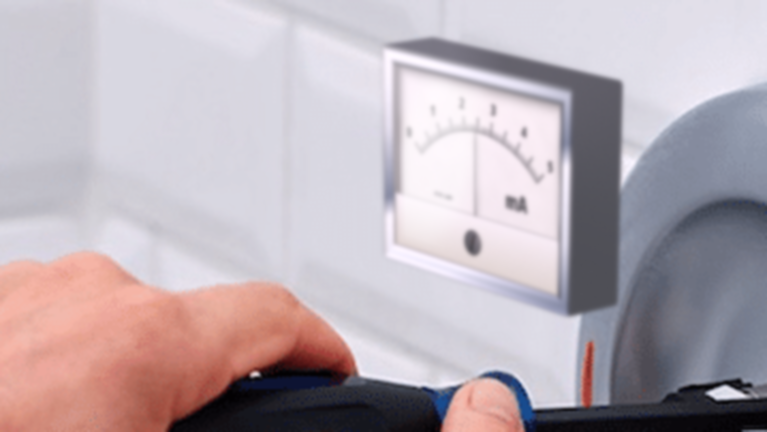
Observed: 2.5 mA
